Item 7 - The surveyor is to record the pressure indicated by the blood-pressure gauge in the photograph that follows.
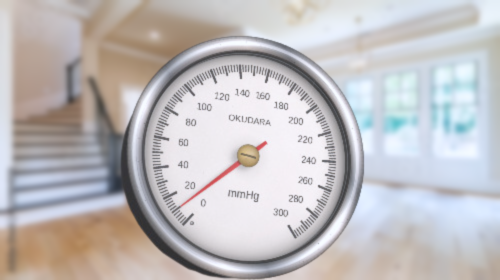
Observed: 10 mmHg
